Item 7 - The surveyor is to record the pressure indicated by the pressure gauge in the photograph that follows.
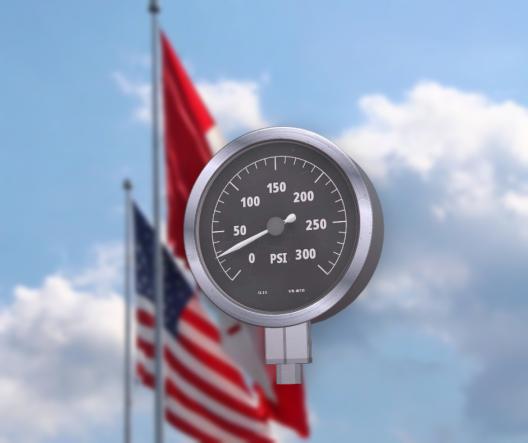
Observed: 25 psi
